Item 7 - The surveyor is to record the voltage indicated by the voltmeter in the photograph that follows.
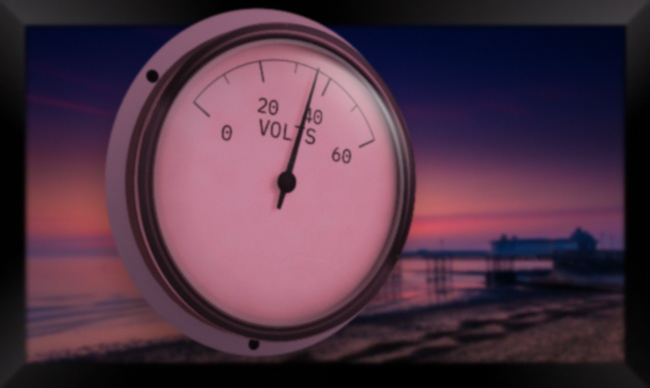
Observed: 35 V
